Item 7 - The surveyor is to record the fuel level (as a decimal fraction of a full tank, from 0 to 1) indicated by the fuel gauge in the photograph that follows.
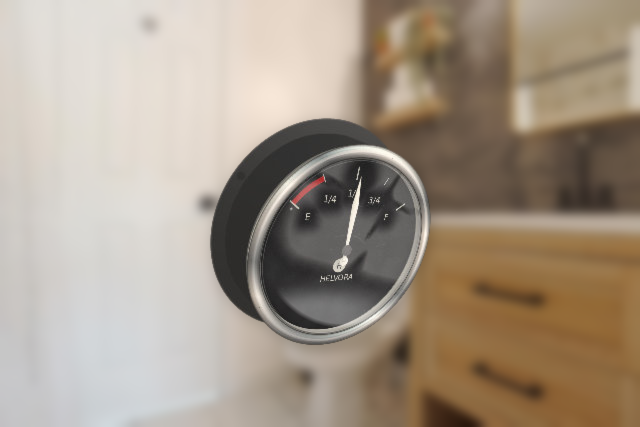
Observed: 0.5
